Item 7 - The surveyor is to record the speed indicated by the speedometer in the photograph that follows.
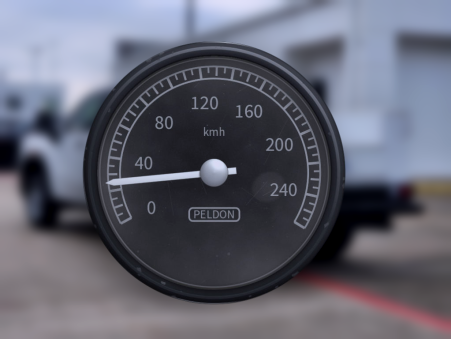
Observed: 25 km/h
